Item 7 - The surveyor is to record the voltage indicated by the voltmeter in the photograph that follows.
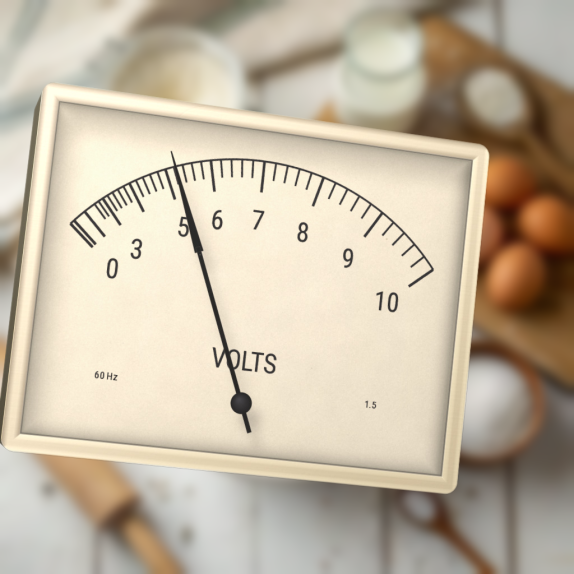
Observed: 5.2 V
